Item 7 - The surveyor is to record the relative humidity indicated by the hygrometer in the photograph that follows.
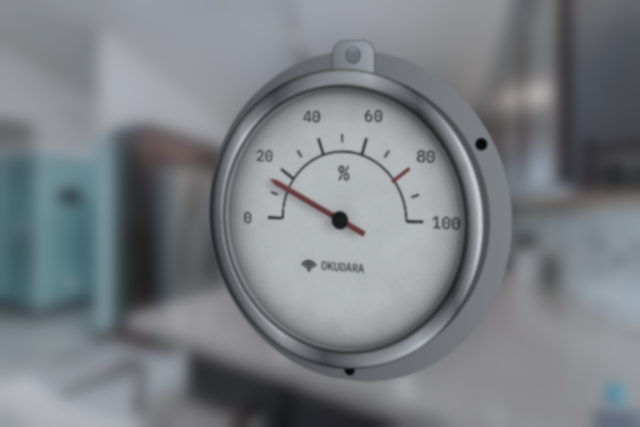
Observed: 15 %
